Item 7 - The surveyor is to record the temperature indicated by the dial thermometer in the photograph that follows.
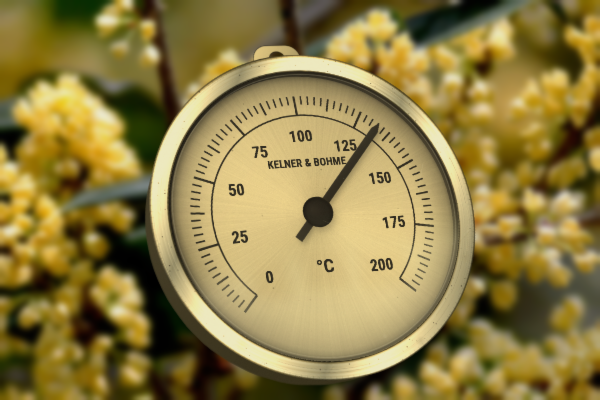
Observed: 132.5 °C
